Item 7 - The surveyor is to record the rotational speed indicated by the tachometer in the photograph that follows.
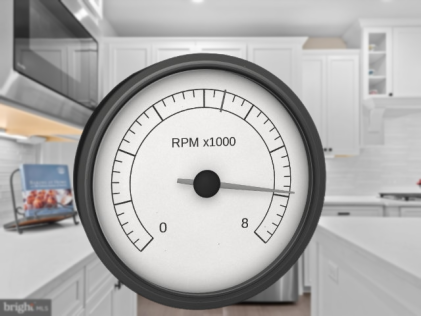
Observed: 6900 rpm
